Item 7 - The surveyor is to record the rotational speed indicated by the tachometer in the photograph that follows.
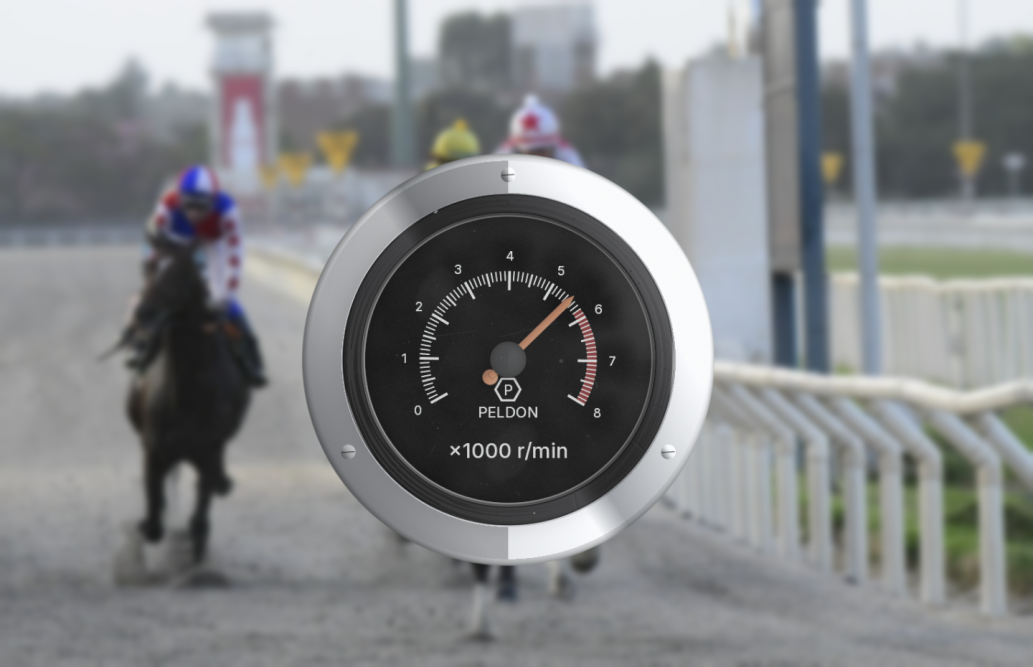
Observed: 5500 rpm
